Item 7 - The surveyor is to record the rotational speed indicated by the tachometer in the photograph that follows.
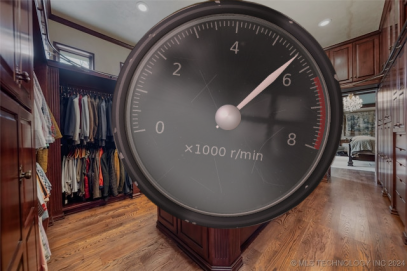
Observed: 5600 rpm
